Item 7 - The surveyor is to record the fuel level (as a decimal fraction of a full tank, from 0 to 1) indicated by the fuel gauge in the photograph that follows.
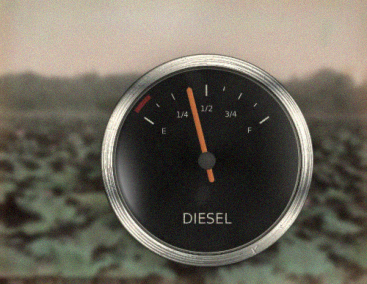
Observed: 0.375
